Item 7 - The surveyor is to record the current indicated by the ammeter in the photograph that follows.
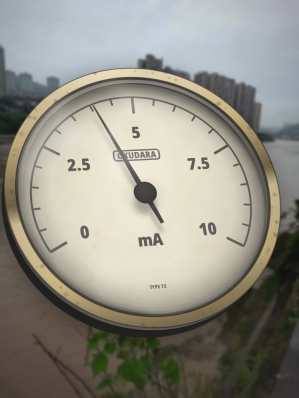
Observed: 4 mA
